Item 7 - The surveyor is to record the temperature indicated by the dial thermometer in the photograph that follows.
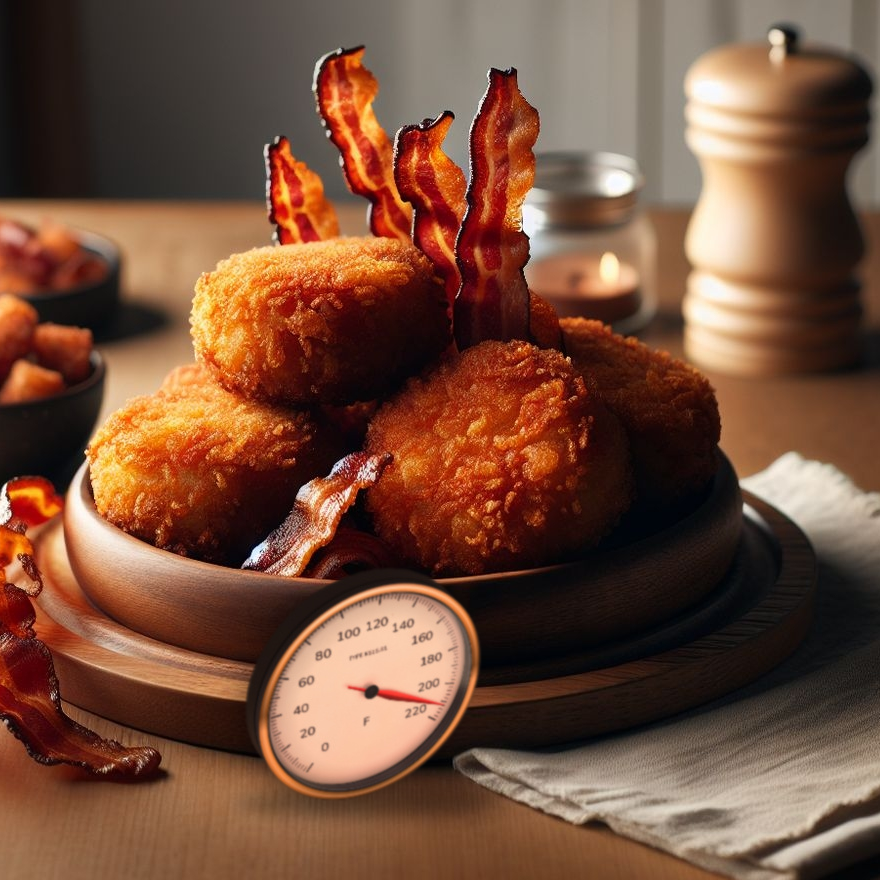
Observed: 210 °F
